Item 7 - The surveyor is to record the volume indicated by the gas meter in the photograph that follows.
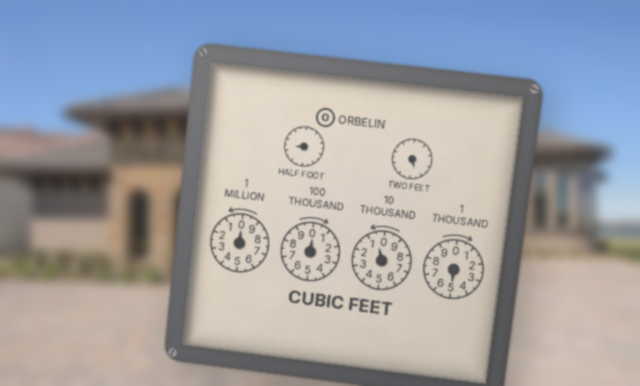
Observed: 500 ft³
